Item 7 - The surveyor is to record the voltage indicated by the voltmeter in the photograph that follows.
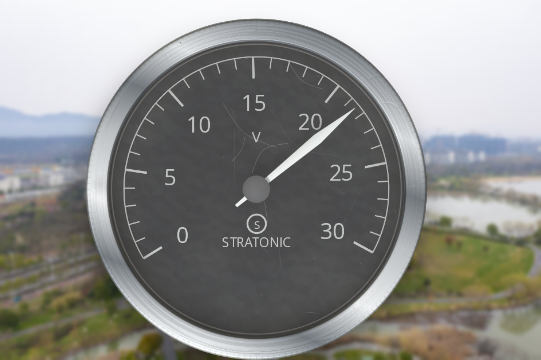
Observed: 21.5 V
